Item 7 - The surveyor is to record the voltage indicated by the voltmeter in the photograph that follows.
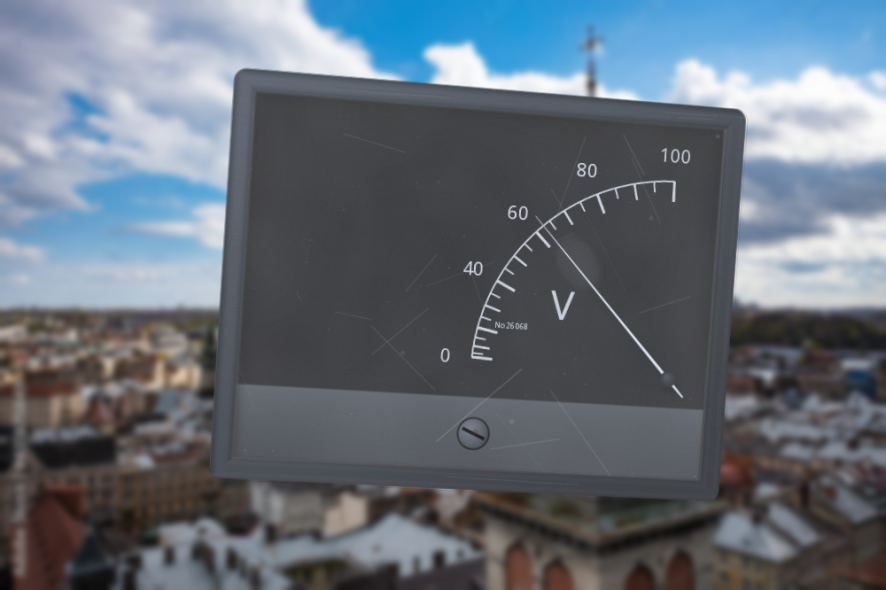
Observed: 62.5 V
